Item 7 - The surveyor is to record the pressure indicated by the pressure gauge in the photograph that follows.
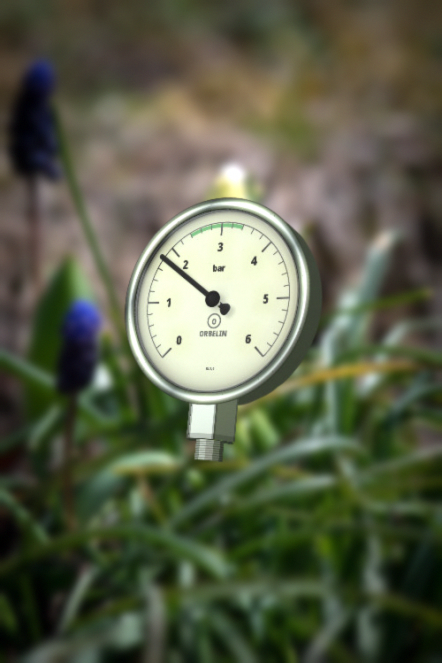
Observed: 1.8 bar
